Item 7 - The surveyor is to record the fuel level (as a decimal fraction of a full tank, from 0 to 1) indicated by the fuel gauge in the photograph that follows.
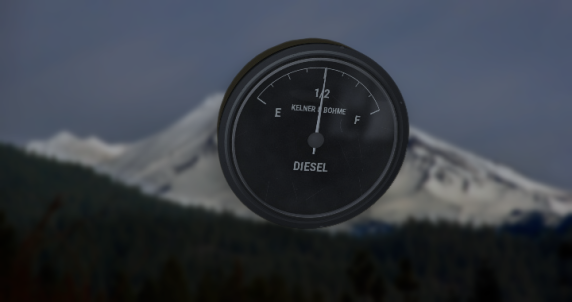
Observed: 0.5
